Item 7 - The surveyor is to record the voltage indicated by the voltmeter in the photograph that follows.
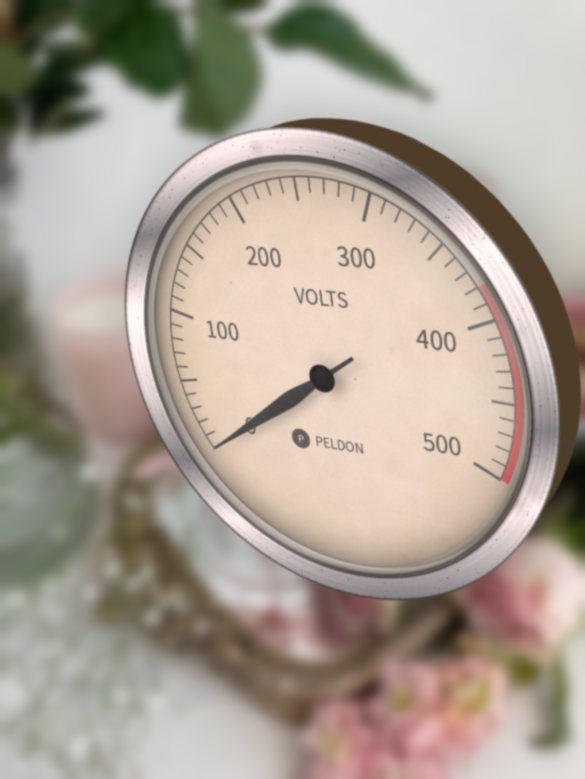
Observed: 0 V
